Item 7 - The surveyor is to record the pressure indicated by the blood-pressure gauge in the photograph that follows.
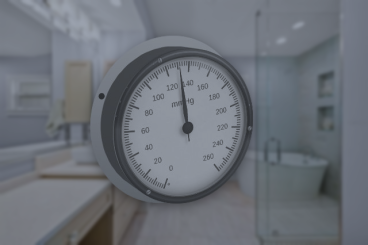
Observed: 130 mmHg
